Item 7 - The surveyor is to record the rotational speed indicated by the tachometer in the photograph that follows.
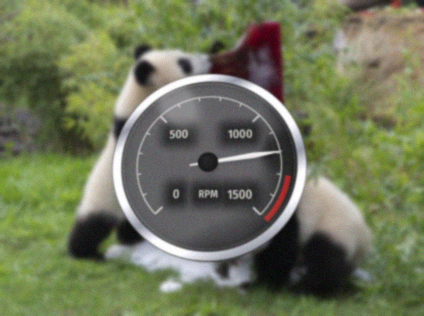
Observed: 1200 rpm
